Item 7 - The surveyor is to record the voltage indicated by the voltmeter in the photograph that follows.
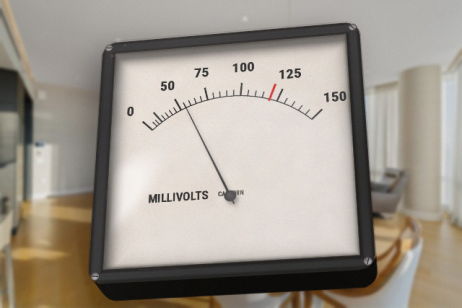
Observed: 55 mV
